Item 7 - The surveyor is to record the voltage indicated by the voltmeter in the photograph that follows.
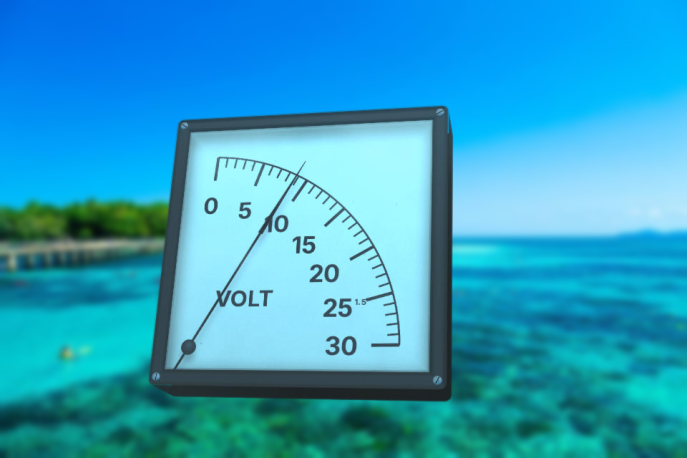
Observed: 9 V
